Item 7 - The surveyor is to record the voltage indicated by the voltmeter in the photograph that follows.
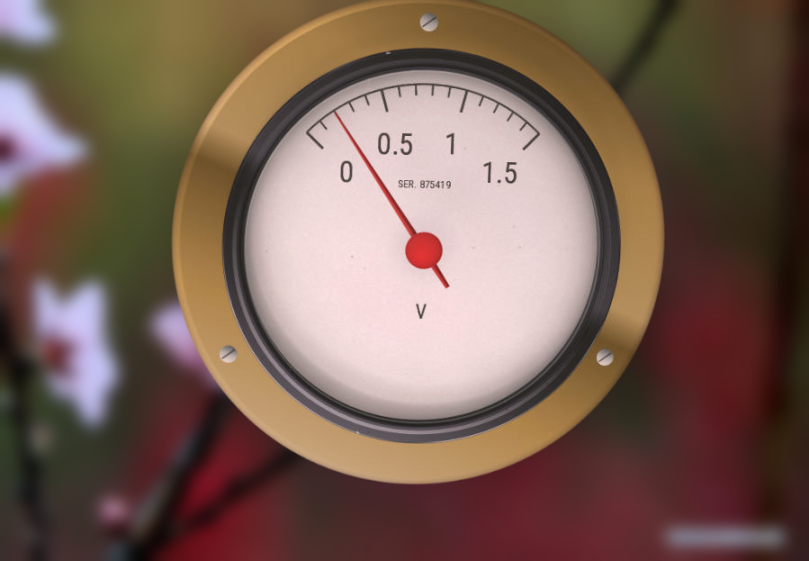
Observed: 0.2 V
